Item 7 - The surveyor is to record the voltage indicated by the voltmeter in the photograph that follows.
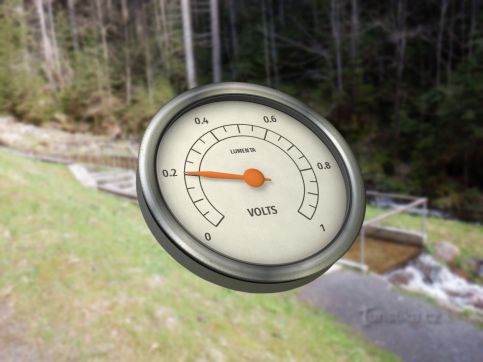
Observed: 0.2 V
